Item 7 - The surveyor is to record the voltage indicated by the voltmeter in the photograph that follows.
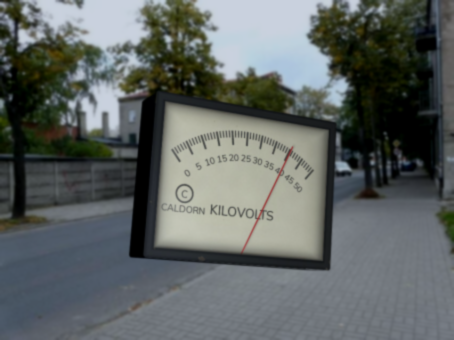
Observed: 40 kV
